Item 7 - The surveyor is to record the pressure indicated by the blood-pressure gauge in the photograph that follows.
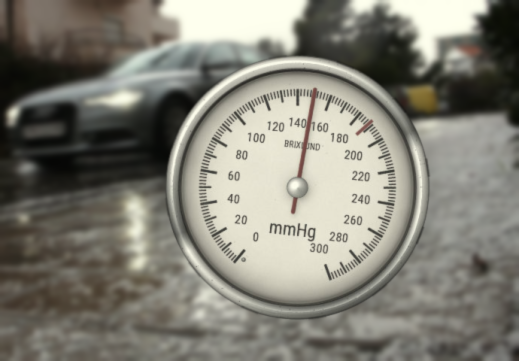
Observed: 150 mmHg
